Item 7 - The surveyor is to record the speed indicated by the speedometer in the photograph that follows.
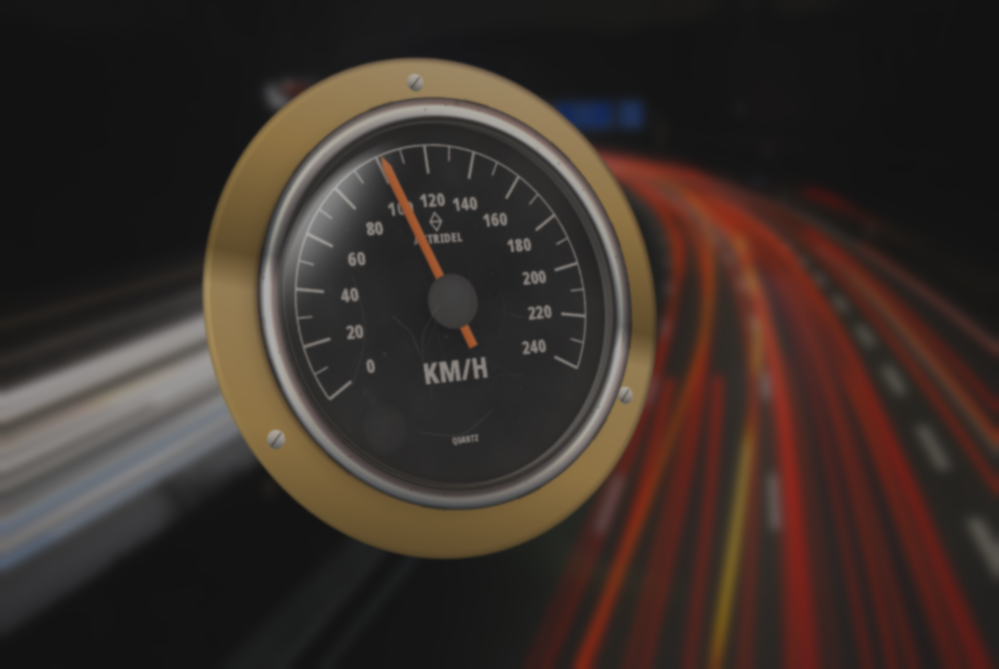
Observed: 100 km/h
